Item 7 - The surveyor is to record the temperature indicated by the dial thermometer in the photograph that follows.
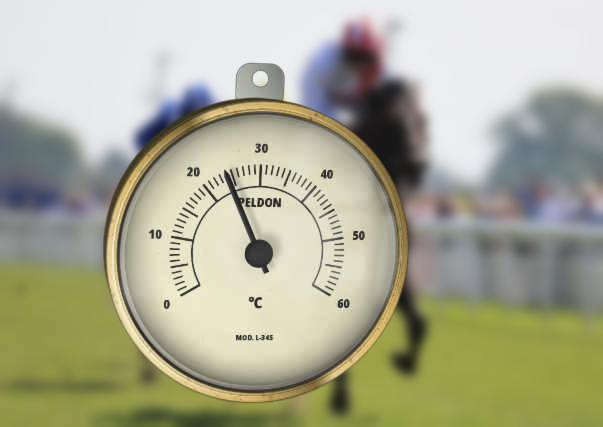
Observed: 24 °C
